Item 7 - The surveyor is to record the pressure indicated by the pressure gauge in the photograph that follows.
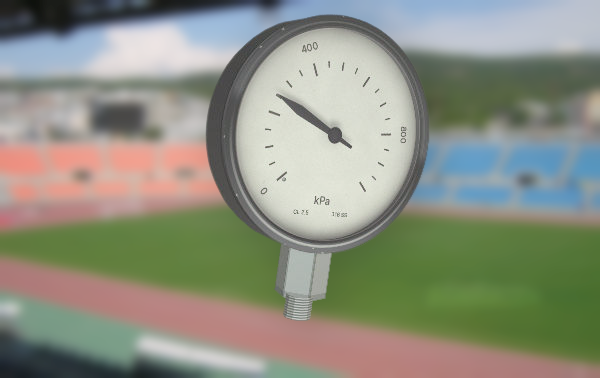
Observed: 250 kPa
